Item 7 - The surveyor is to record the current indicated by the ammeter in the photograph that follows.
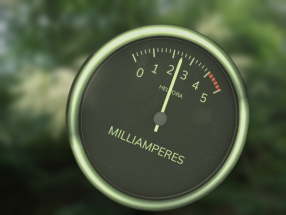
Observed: 2.4 mA
